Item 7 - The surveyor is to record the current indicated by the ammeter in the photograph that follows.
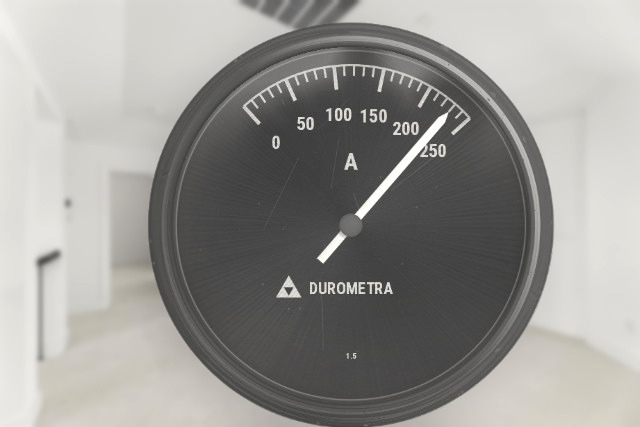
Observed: 230 A
